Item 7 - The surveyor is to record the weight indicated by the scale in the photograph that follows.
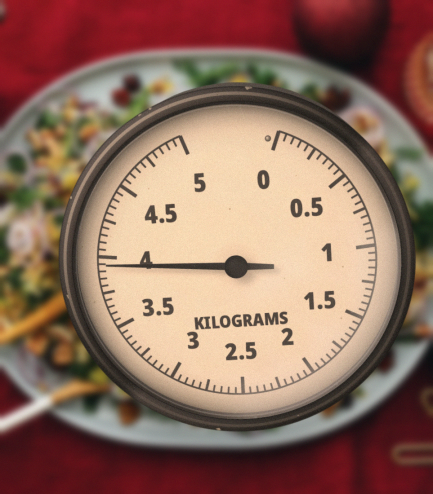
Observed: 3.95 kg
